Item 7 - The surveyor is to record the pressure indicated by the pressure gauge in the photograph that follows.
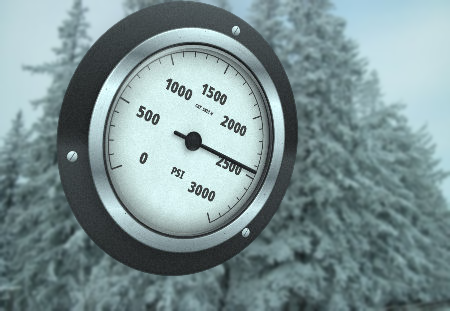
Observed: 2450 psi
